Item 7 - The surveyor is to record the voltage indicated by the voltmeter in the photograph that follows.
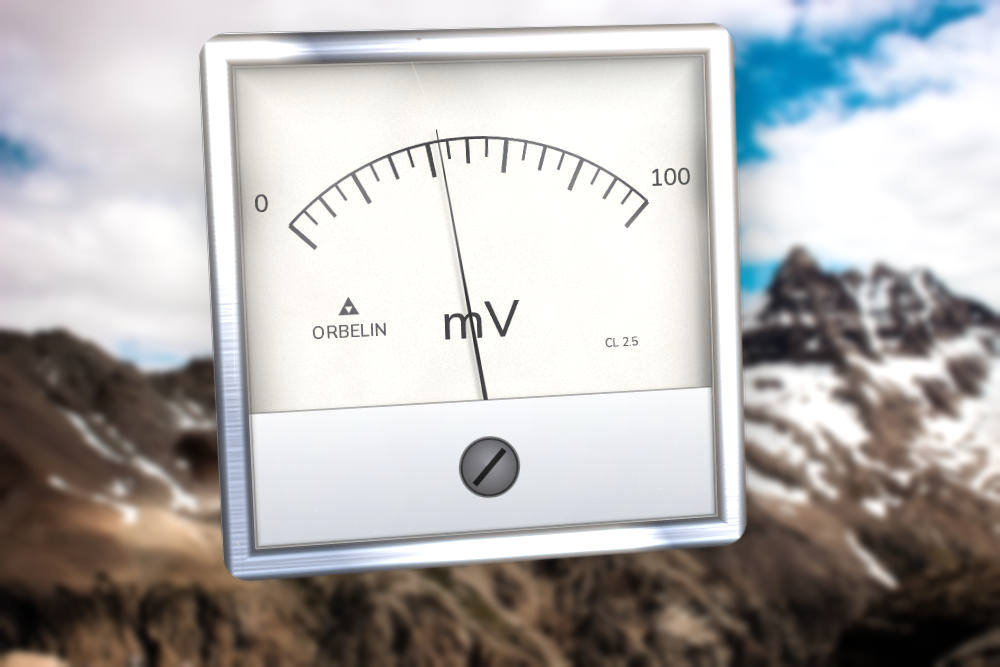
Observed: 42.5 mV
